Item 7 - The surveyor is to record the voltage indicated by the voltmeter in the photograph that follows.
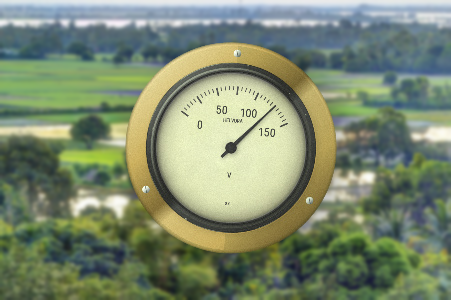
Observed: 125 V
